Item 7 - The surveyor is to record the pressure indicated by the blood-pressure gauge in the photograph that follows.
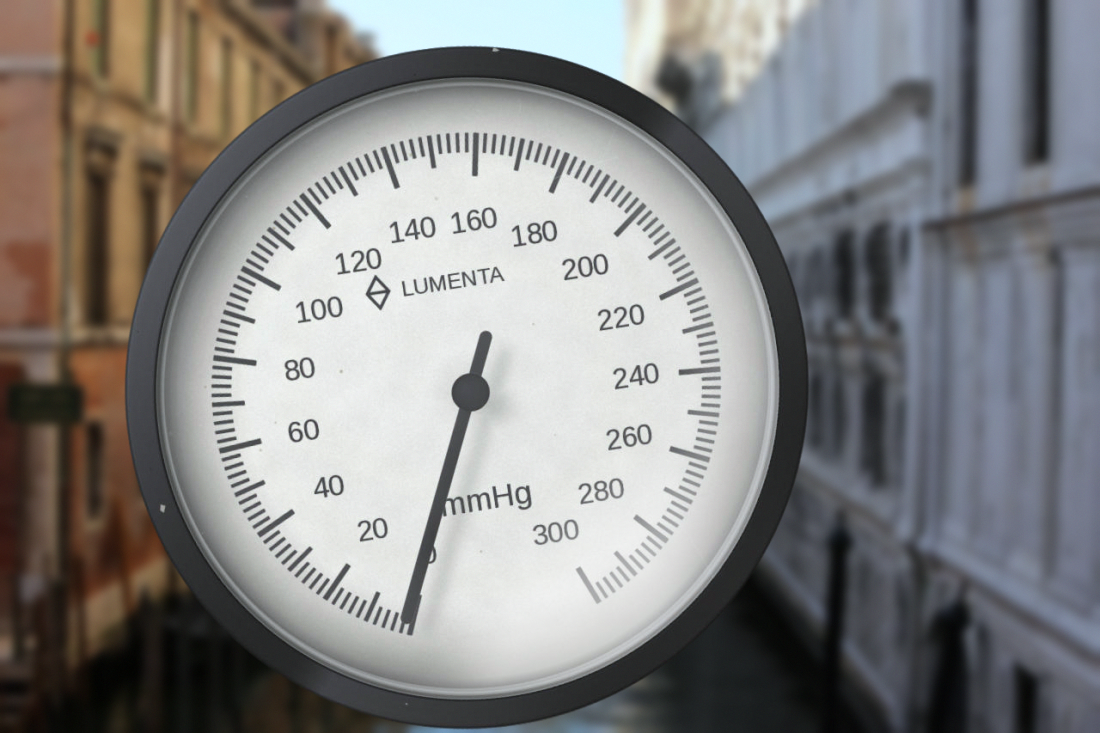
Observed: 2 mmHg
